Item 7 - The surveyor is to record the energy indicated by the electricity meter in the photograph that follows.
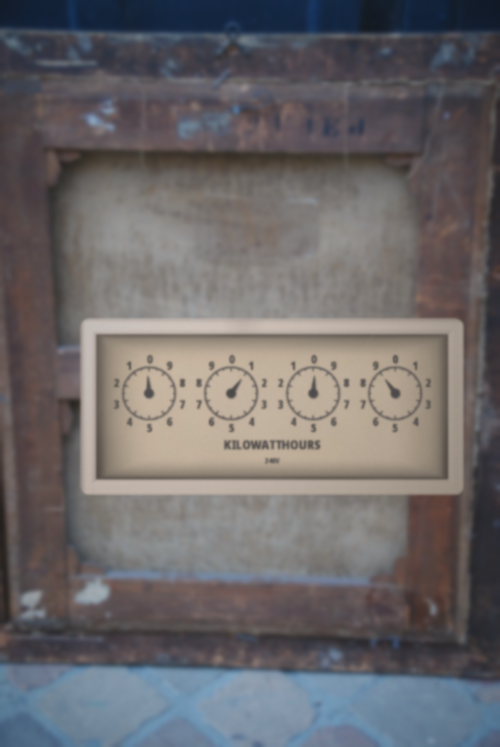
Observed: 99 kWh
